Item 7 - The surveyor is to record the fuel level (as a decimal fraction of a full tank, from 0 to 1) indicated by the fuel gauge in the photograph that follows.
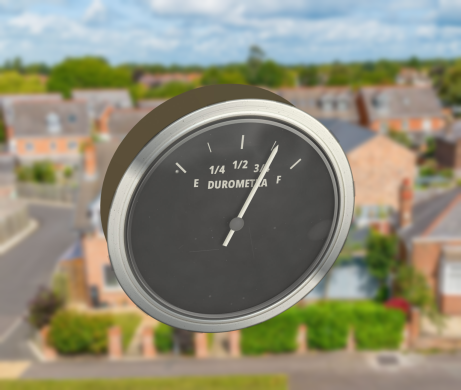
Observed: 0.75
